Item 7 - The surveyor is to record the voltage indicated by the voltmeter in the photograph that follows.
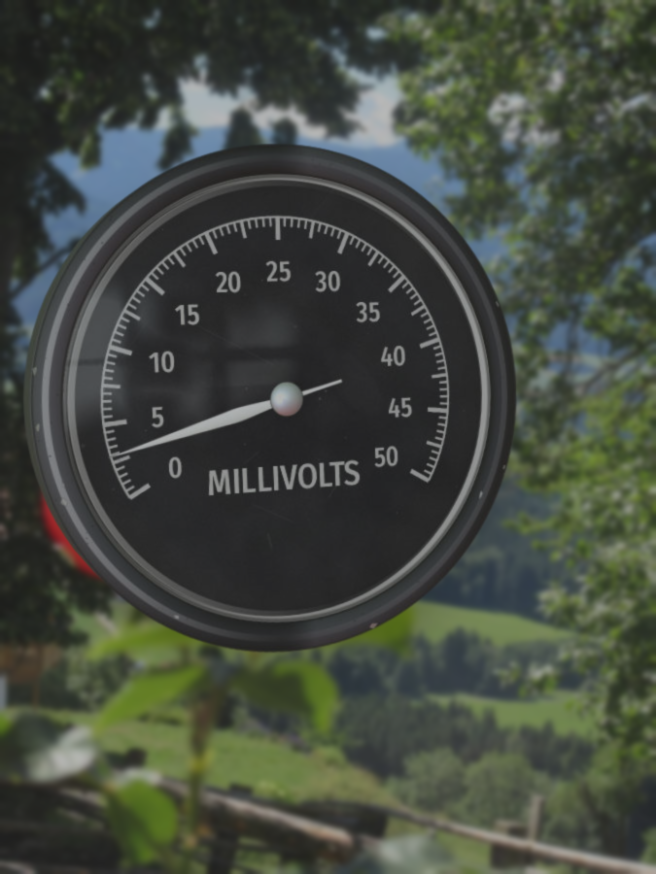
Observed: 3 mV
